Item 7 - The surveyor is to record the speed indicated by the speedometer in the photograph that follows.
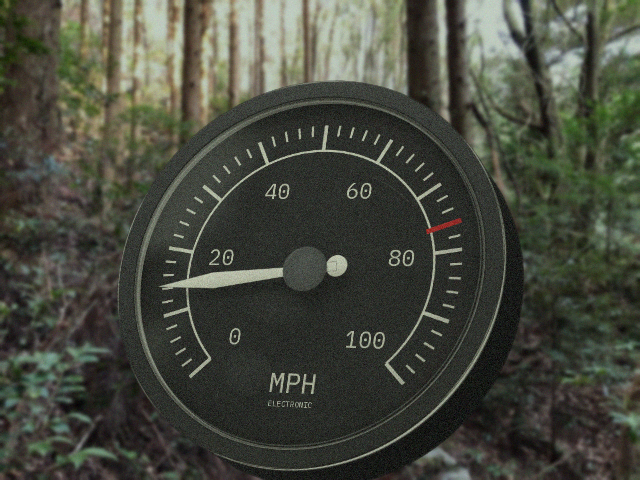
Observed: 14 mph
